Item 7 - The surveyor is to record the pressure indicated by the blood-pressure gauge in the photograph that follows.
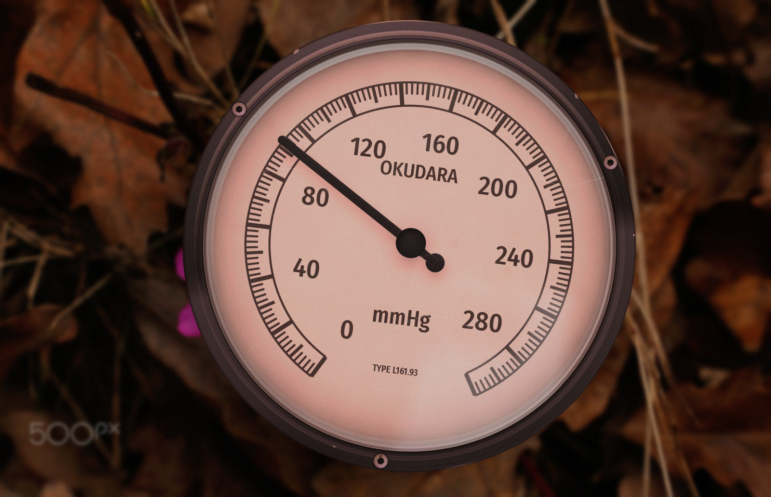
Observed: 92 mmHg
